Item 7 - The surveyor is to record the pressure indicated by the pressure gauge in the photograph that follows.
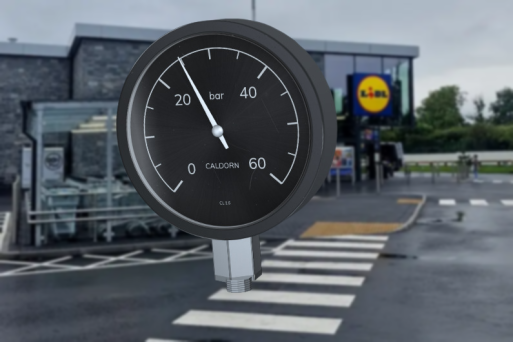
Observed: 25 bar
